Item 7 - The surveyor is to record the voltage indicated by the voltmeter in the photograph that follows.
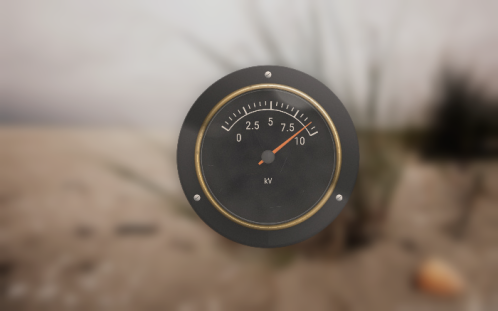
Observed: 9 kV
